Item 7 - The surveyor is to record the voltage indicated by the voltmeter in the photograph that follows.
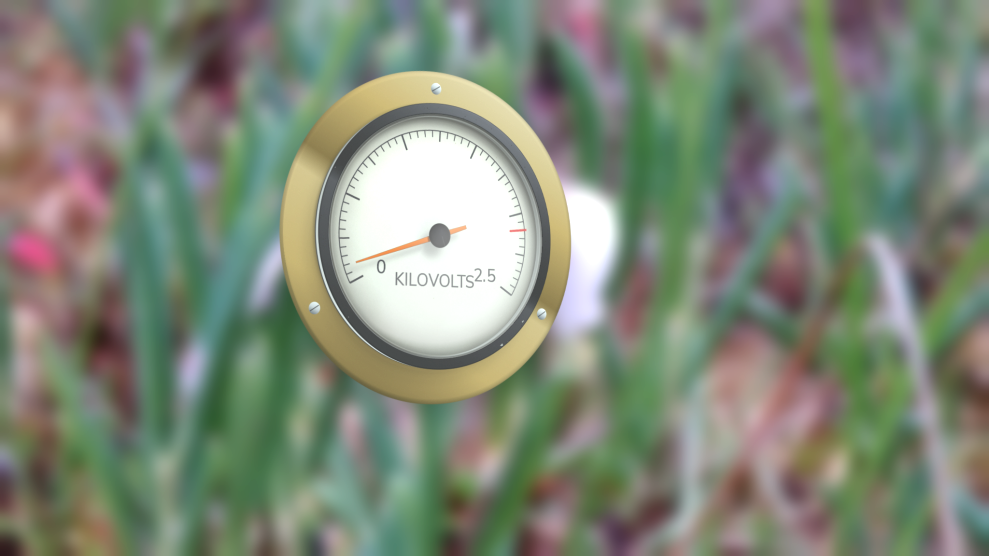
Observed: 0.1 kV
